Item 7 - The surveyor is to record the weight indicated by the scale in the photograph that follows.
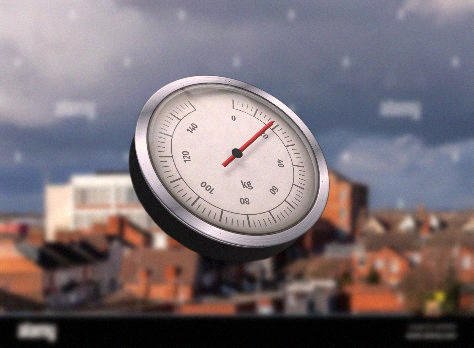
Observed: 18 kg
